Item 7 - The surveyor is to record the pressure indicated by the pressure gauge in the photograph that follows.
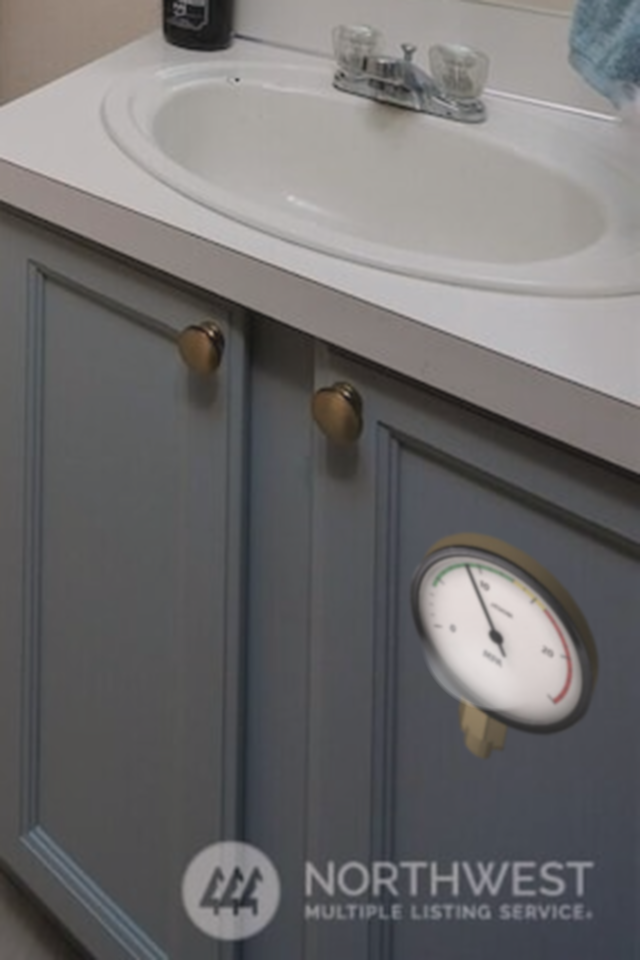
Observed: 9 MPa
